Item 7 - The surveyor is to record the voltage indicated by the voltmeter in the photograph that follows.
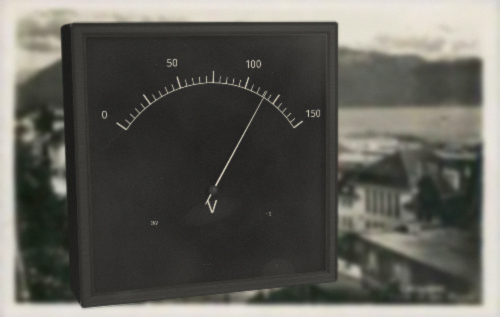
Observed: 115 V
